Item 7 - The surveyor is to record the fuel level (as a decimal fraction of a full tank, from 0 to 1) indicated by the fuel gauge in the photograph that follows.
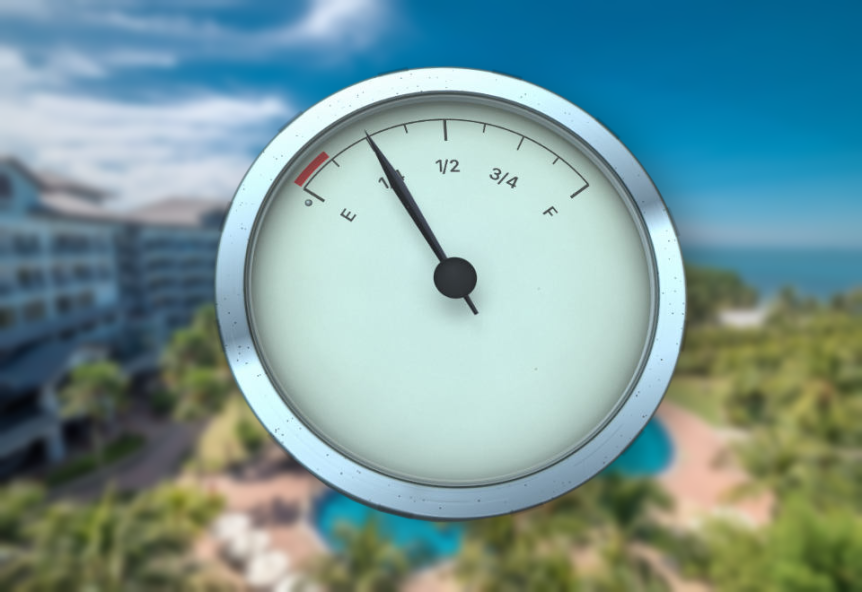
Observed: 0.25
